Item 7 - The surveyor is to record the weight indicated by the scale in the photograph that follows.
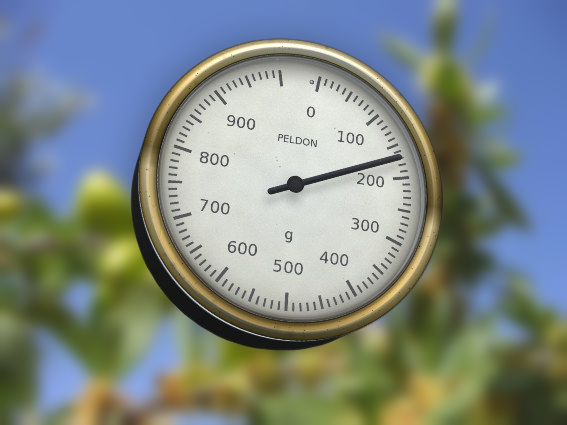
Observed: 170 g
